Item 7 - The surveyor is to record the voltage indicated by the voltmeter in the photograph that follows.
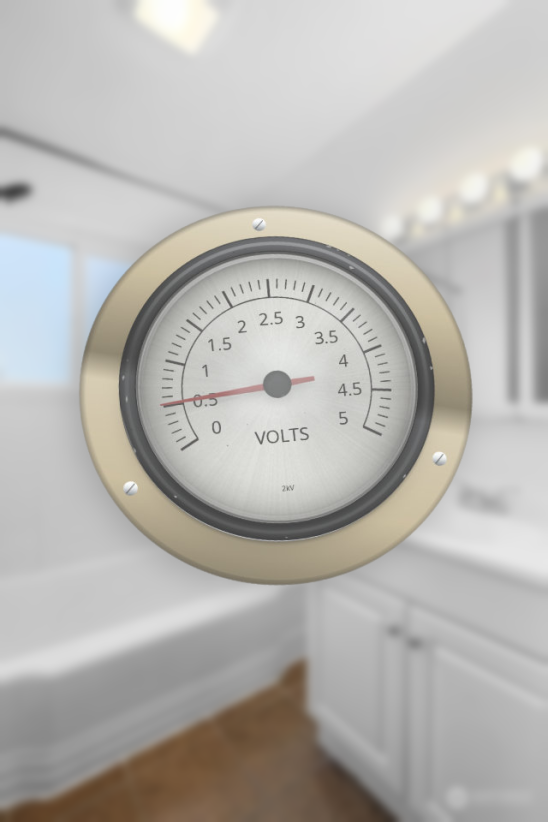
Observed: 0.5 V
